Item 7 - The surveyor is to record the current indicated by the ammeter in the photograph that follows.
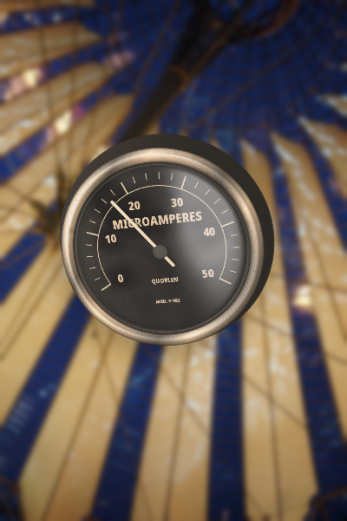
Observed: 17 µA
